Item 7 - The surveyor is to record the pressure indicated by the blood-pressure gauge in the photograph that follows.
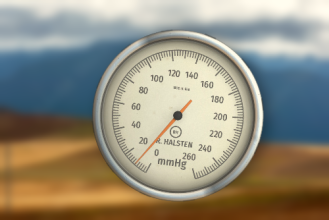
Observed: 10 mmHg
